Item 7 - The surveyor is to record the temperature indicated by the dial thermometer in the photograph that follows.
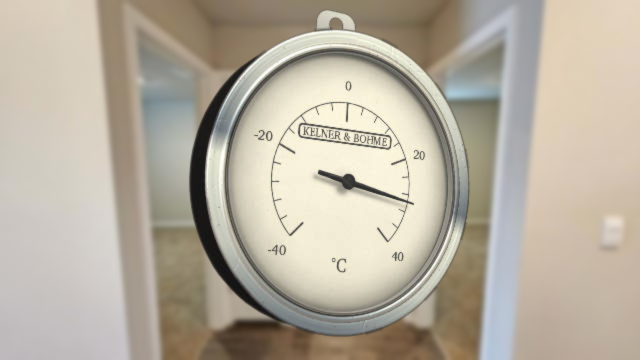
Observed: 30 °C
